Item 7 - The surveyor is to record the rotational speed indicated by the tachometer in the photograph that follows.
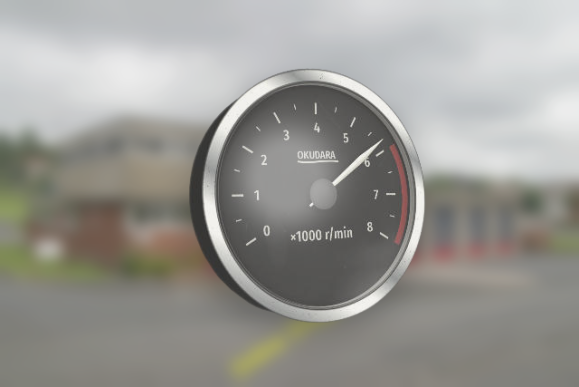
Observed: 5750 rpm
